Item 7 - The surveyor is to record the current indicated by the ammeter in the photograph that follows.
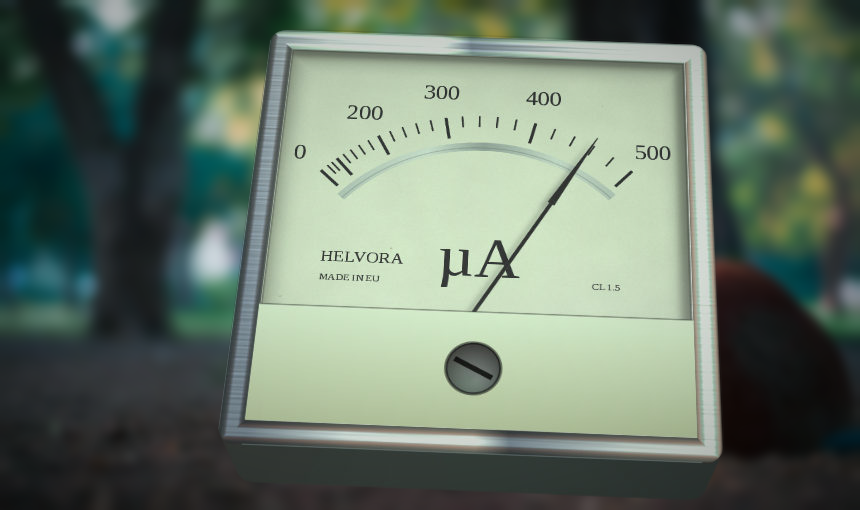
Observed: 460 µA
